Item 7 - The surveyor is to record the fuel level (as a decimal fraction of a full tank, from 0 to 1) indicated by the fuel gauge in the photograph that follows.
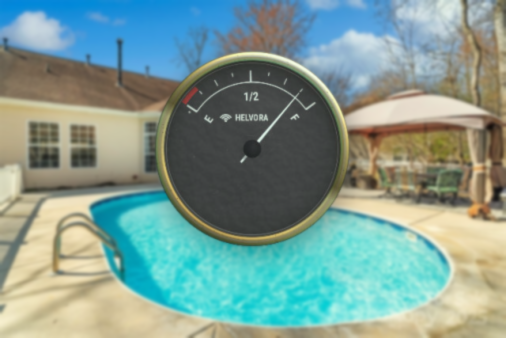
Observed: 0.875
